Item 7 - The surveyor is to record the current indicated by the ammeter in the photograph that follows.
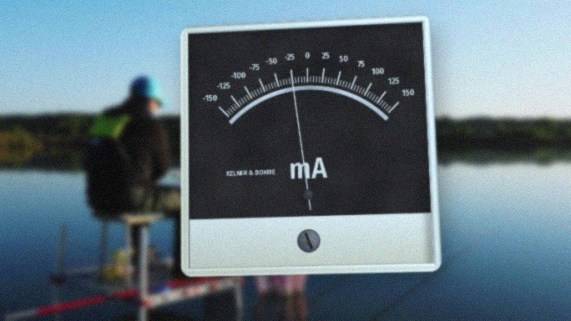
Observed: -25 mA
